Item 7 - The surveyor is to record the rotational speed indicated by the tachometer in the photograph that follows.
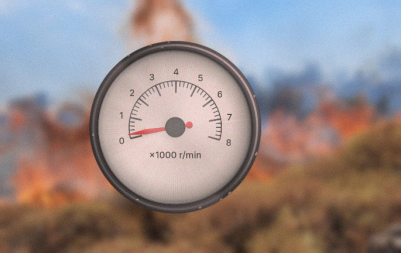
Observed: 200 rpm
